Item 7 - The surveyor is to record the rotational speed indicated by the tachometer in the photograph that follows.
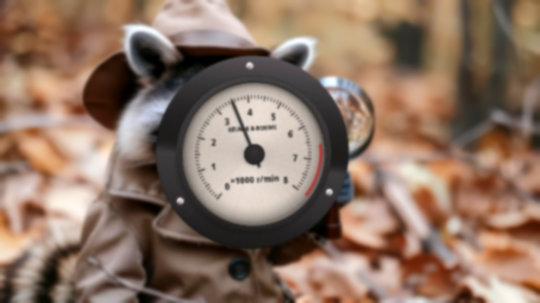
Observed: 3500 rpm
